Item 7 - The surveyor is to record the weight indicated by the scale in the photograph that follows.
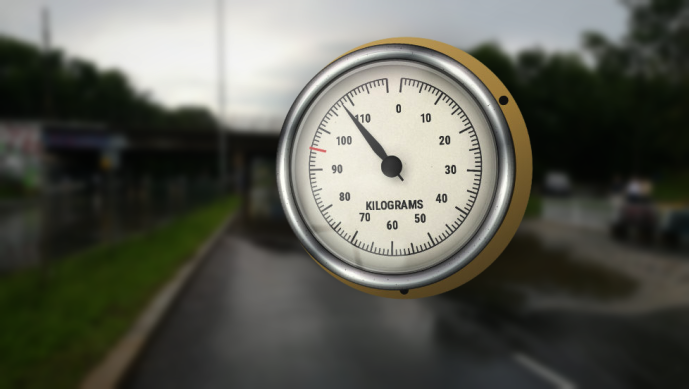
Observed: 108 kg
